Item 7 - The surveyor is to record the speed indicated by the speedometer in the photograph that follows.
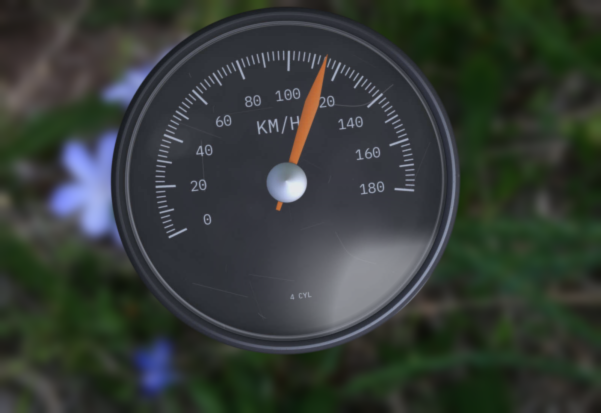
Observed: 114 km/h
